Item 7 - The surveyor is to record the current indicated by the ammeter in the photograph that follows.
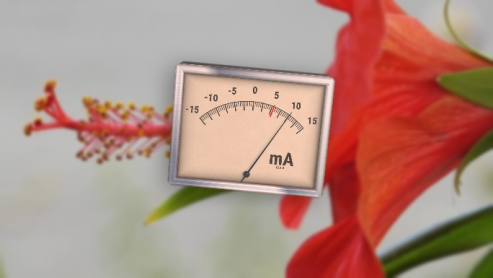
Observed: 10 mA
